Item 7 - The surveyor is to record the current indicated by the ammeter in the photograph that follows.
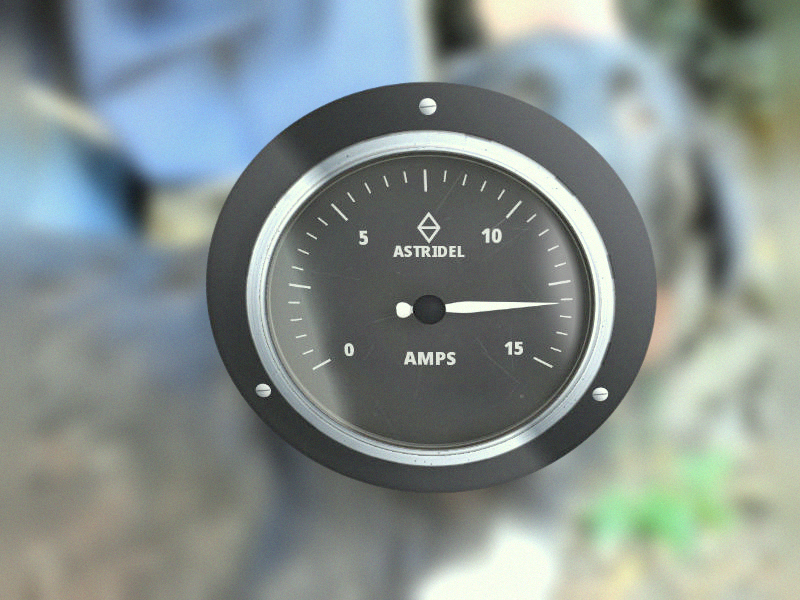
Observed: 13 A
